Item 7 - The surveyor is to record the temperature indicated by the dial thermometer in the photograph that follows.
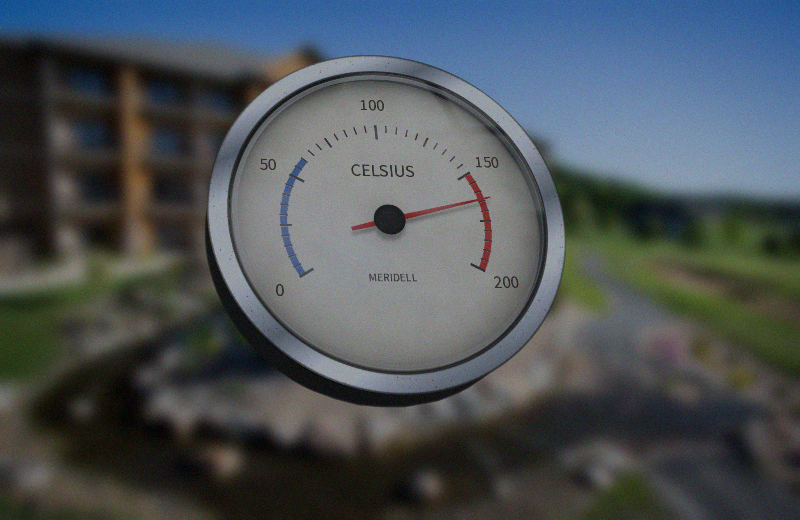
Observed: 165 °C
